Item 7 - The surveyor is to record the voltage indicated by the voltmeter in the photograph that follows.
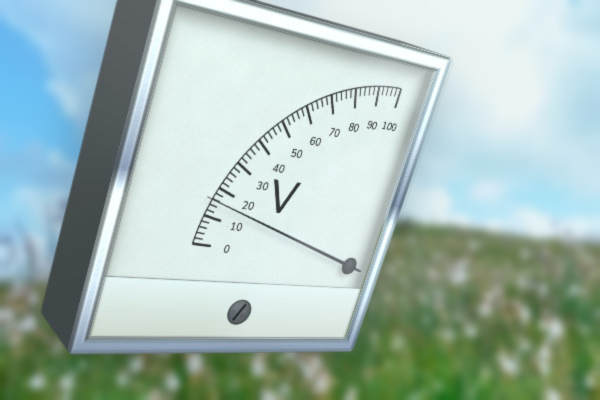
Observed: 16 V
